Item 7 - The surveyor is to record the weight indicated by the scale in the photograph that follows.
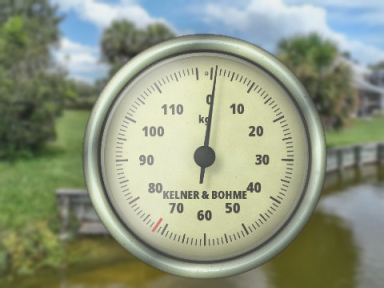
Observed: 1 kg
